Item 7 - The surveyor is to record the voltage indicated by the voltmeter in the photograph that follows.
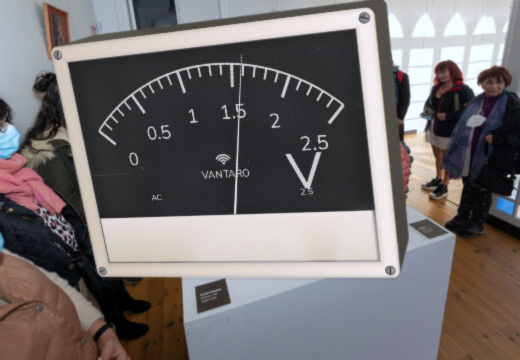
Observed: 1.6 V
